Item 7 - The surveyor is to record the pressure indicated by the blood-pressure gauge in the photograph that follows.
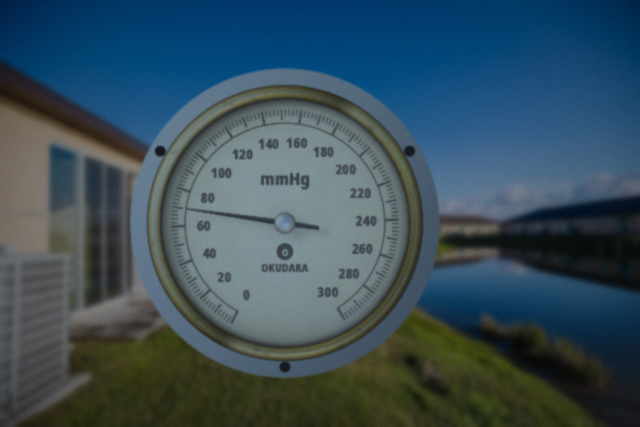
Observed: 70 mmHg
